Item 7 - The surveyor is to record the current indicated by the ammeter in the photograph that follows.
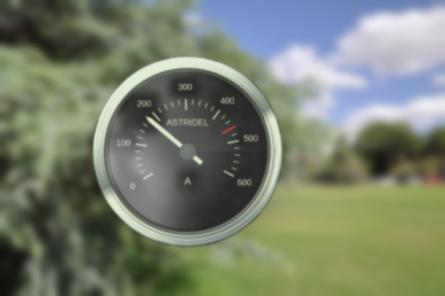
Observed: 180 A
